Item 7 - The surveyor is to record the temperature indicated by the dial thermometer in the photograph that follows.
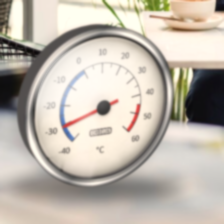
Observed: -30 °C
